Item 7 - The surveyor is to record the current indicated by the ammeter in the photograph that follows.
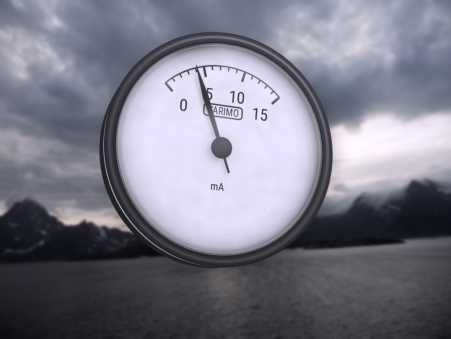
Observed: 4 mA
